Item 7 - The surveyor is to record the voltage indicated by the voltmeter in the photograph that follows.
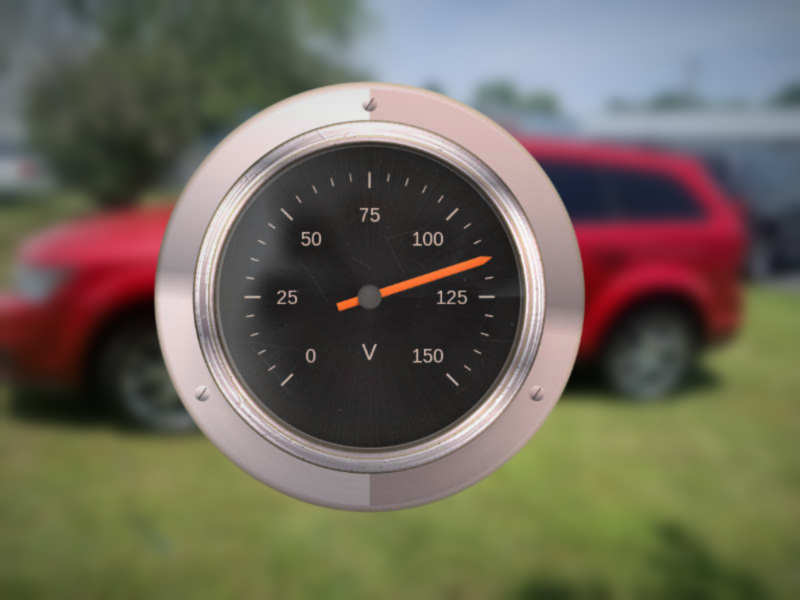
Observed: 115 V
